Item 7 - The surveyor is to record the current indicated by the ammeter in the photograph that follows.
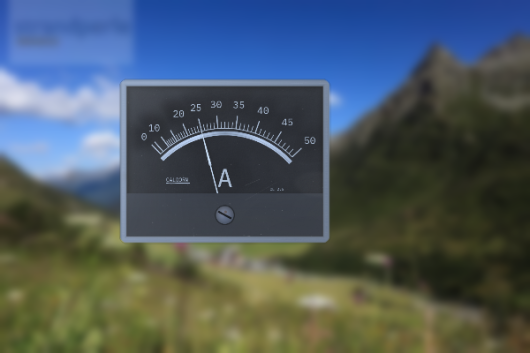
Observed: 25 A
